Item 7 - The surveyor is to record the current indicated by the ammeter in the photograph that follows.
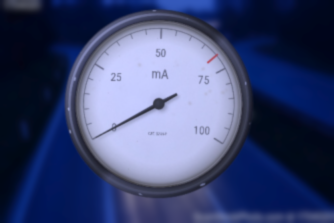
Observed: 0 mA
